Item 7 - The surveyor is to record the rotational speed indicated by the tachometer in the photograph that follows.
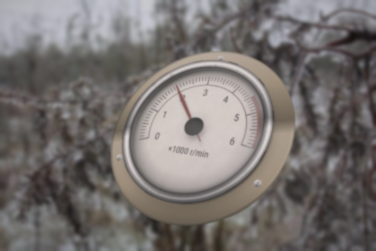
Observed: 2000 rpm
